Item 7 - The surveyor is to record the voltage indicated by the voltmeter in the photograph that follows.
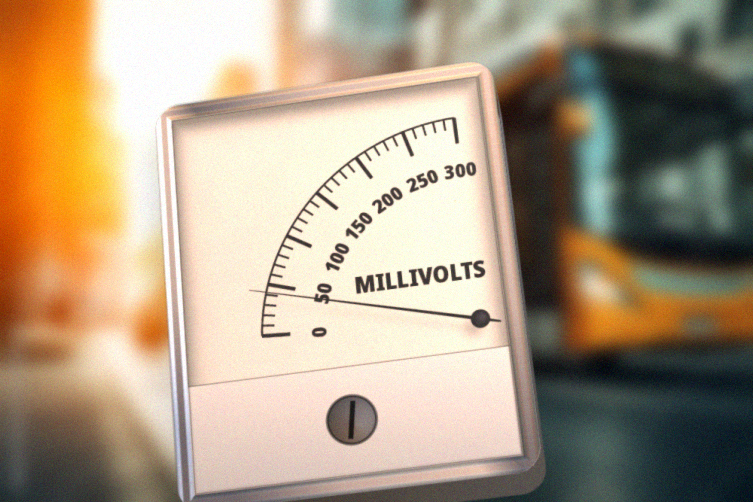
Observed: 40 mV
